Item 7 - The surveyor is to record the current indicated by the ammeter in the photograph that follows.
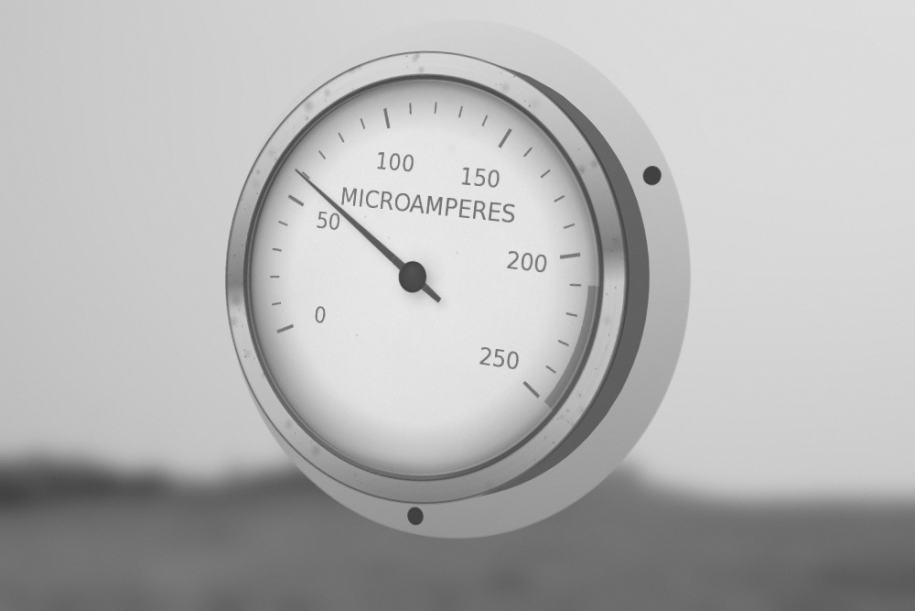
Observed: 60 µA
